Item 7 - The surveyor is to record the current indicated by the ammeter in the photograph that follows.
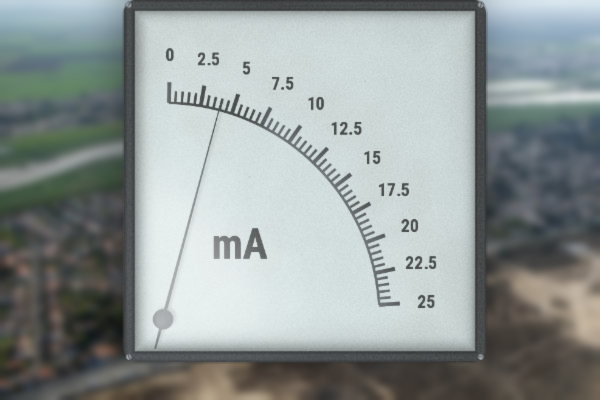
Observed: 4 mA
